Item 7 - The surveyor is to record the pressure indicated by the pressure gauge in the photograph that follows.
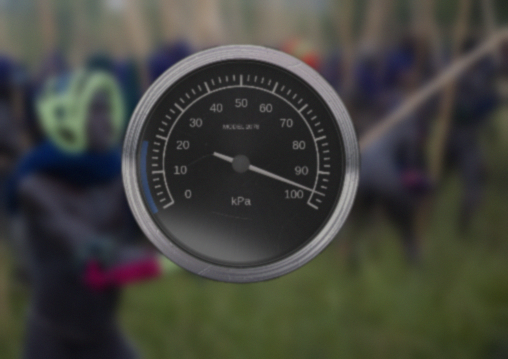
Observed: 96 kPa
